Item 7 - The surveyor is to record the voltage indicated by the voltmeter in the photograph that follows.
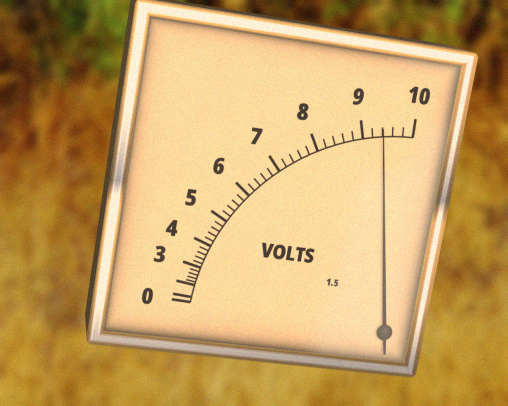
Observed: 9.4 V
